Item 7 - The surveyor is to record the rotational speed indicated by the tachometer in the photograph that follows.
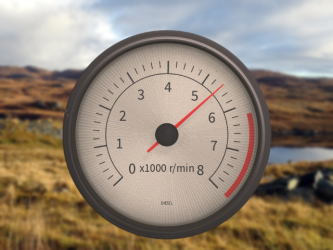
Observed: 5400 rpm
